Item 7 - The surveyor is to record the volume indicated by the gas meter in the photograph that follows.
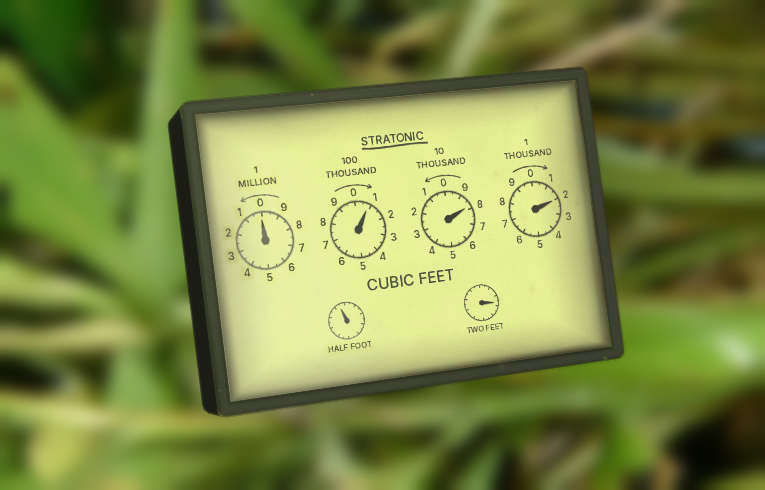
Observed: 8200 ft³
